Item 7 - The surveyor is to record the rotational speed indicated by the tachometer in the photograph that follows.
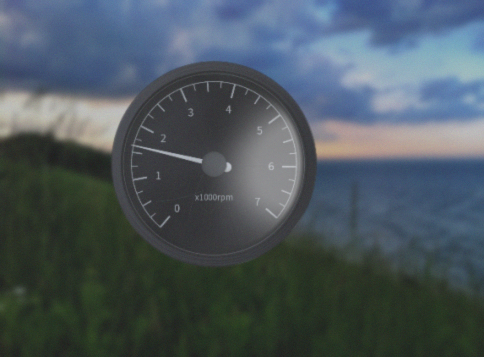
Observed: 1625 rpm
